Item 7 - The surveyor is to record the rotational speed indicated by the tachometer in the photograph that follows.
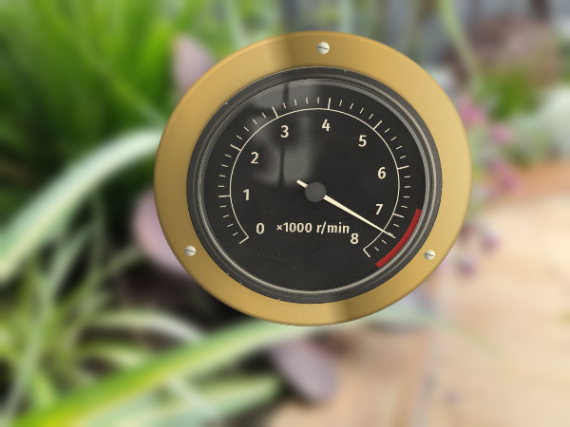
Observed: 7400 rpm
